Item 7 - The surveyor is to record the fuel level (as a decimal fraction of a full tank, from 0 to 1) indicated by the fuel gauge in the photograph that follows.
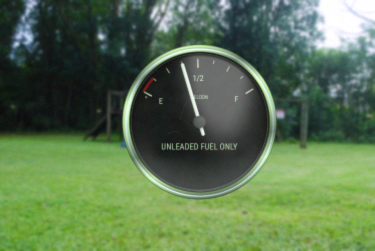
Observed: 0.375
